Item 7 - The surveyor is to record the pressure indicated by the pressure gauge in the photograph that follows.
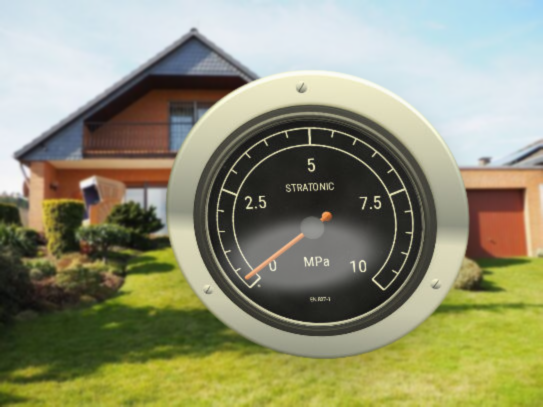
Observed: 0.25 MPa
